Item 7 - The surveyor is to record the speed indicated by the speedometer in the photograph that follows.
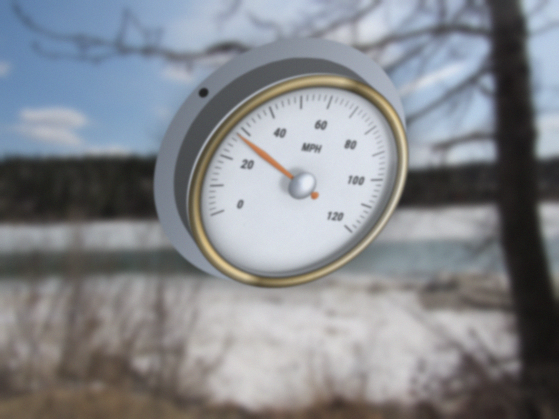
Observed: 28 mph
